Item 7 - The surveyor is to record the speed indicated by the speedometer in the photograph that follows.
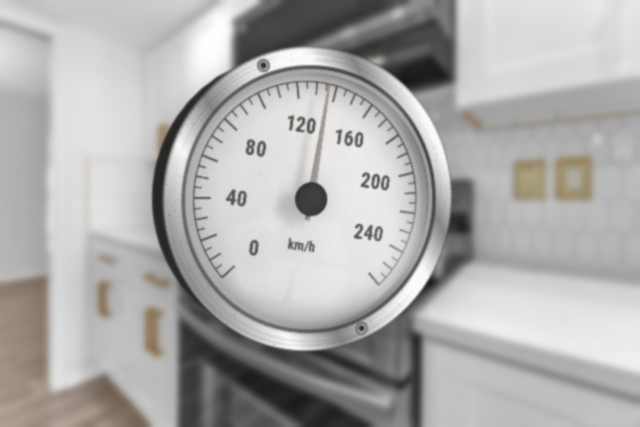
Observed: 135 km/h
